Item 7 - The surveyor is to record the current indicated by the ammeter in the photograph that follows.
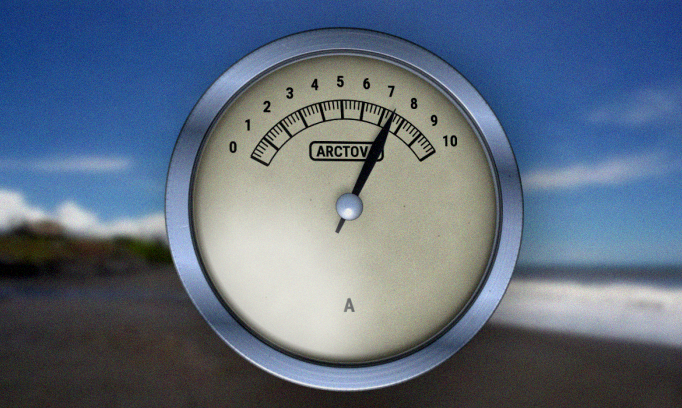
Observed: 7.4 A
